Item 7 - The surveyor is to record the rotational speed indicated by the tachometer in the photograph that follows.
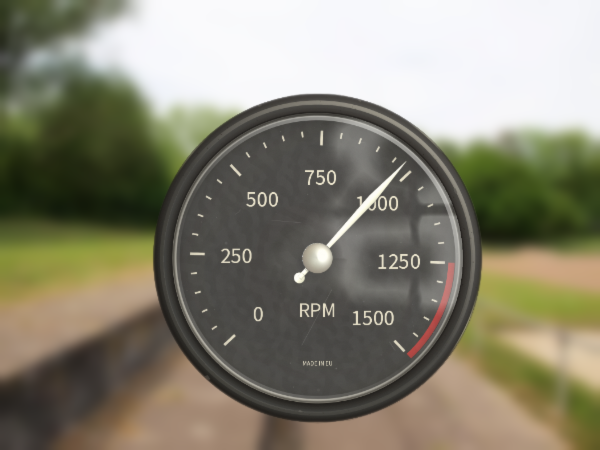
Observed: 975 rpm
